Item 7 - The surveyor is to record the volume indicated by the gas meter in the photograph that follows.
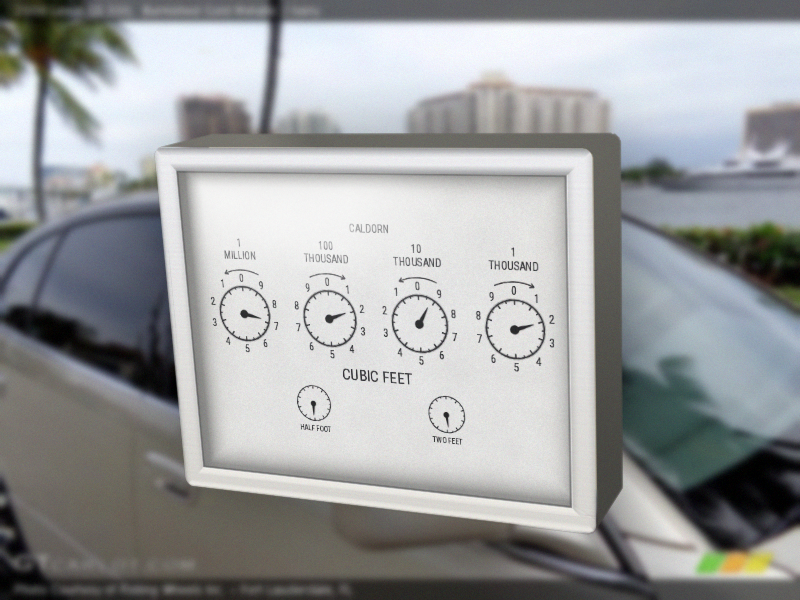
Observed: 719200 ft³
